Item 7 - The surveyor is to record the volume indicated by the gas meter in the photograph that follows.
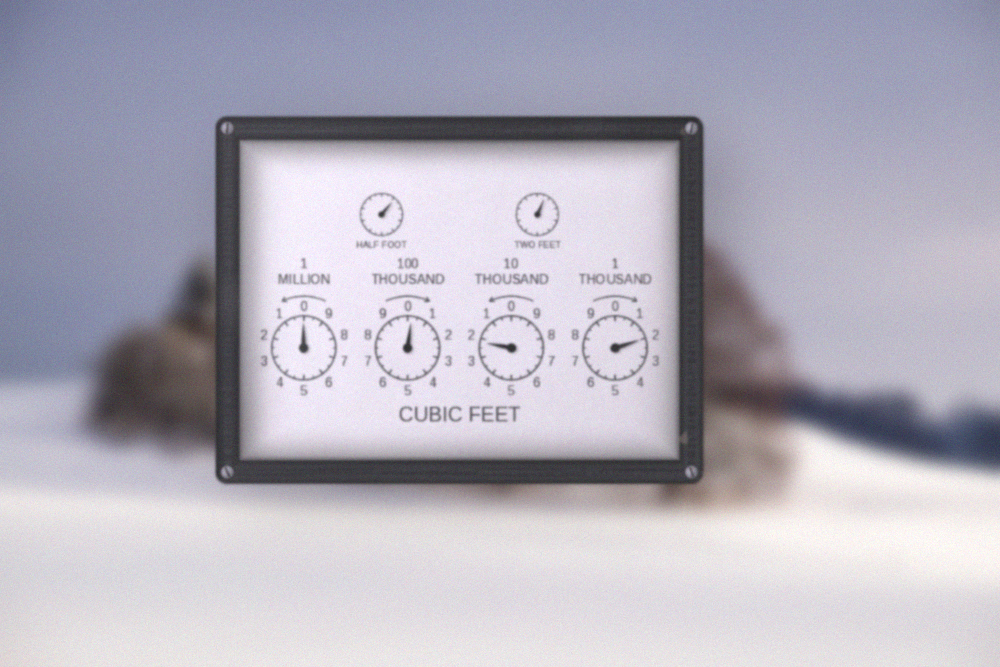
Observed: 2200 ft³
